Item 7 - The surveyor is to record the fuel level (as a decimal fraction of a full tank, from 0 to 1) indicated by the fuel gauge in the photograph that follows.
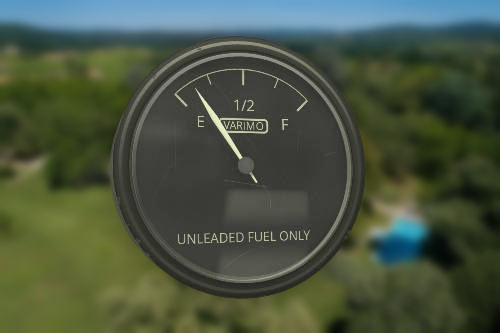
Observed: 0.125
